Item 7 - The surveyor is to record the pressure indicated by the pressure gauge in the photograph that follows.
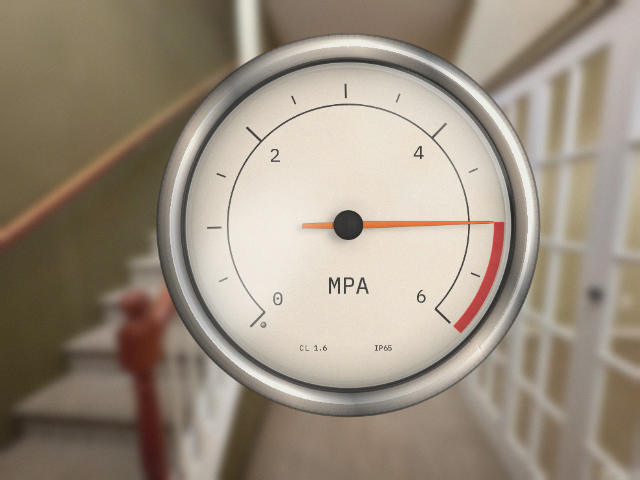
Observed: 5 MPa
